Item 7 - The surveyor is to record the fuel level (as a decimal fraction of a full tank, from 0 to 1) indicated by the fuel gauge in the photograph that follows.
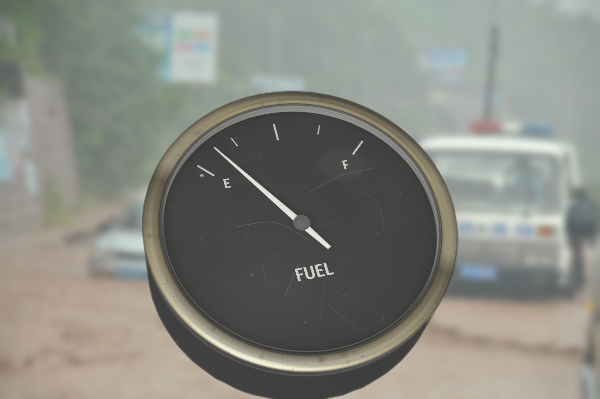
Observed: 0.125
